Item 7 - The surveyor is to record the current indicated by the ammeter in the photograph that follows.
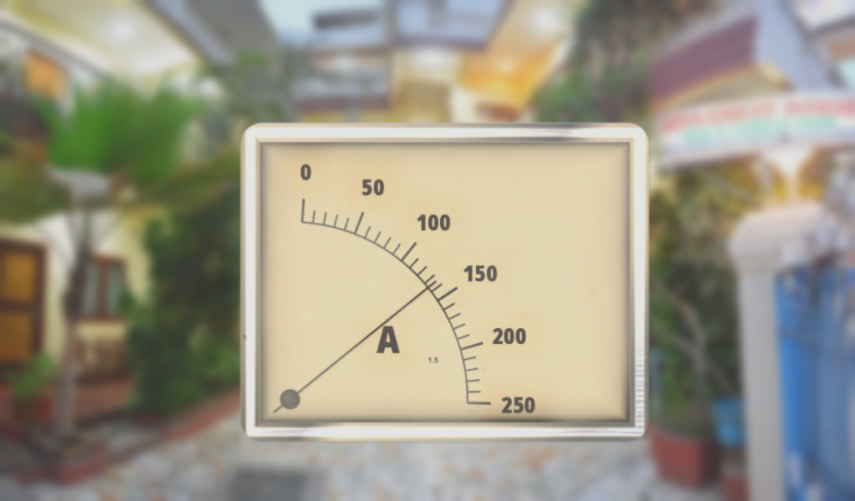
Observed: 135 A
